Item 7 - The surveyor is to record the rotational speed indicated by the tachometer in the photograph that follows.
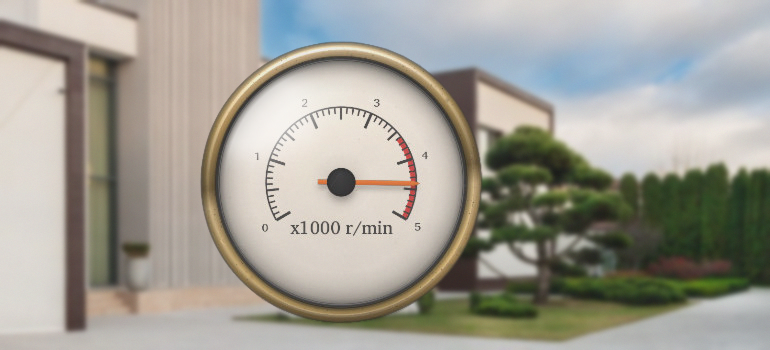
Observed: 4400 rpm
